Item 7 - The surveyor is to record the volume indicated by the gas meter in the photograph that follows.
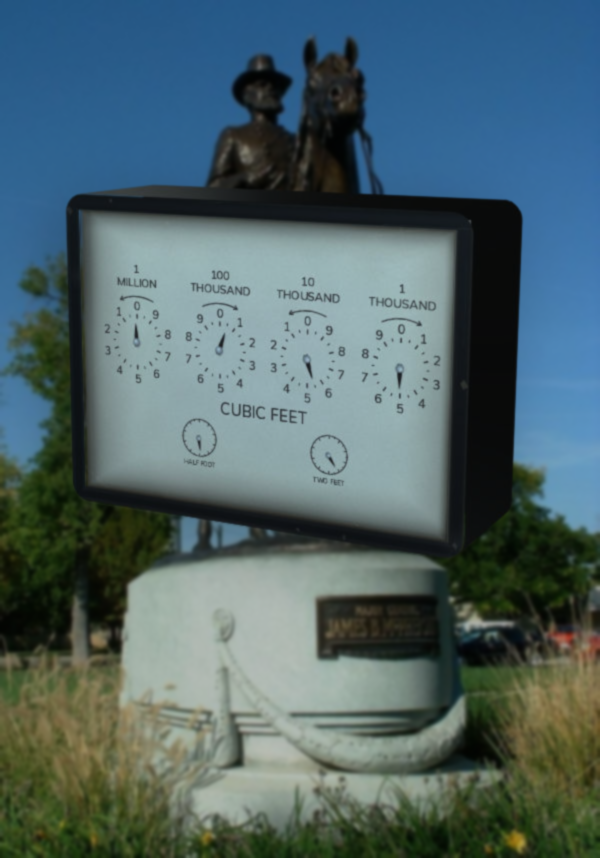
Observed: 5500 ft³
